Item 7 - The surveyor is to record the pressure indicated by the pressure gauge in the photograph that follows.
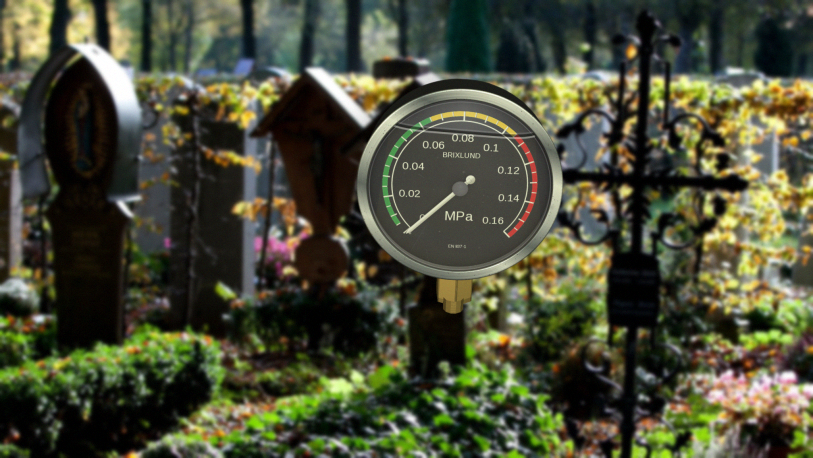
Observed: 0 MPa
